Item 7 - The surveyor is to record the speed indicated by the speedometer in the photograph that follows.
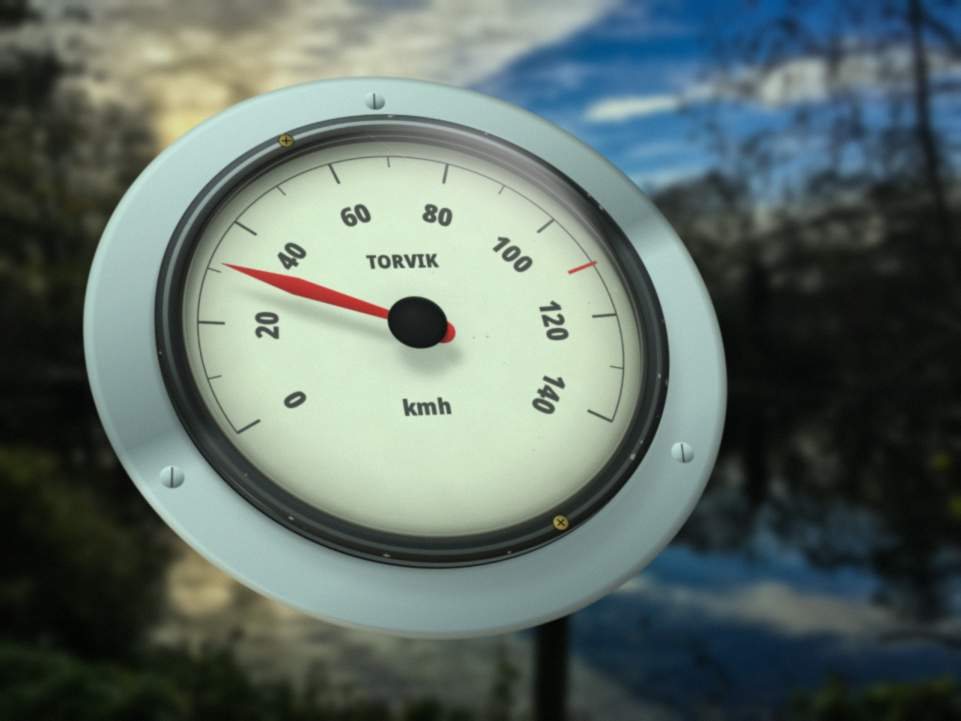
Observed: 30 km/h
